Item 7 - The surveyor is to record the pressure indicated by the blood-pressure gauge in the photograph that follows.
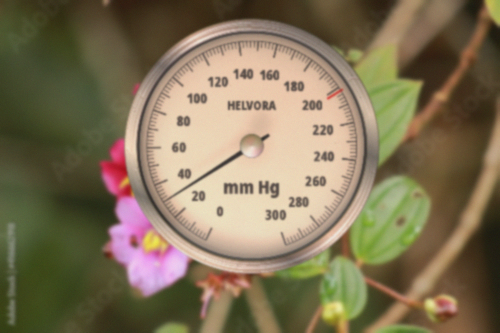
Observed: 30 mmHg
